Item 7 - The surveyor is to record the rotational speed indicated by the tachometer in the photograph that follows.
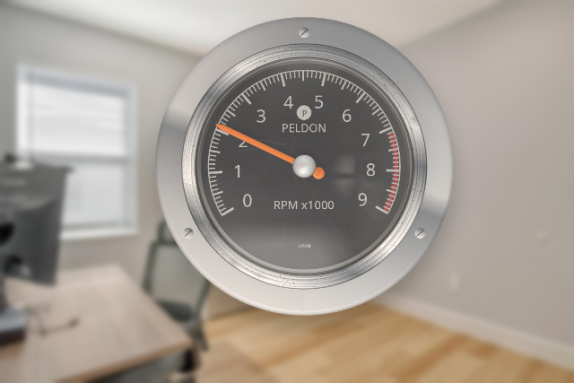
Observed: 2100 rpm
